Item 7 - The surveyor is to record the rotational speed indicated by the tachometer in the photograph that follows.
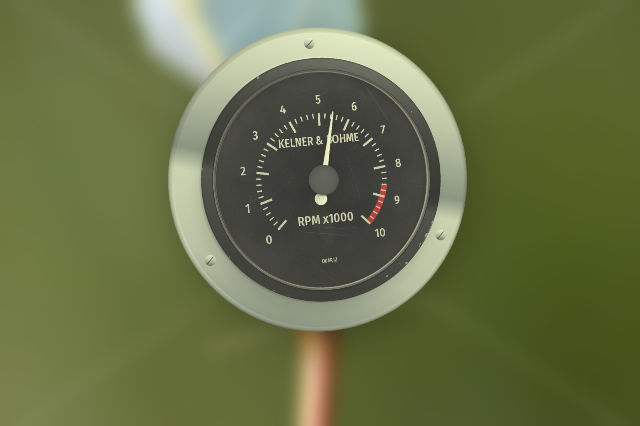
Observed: 5400 rpm
